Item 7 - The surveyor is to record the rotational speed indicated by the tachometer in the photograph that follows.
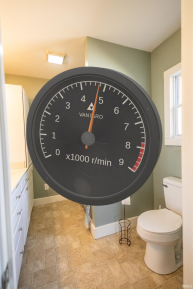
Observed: 4800 rpm
